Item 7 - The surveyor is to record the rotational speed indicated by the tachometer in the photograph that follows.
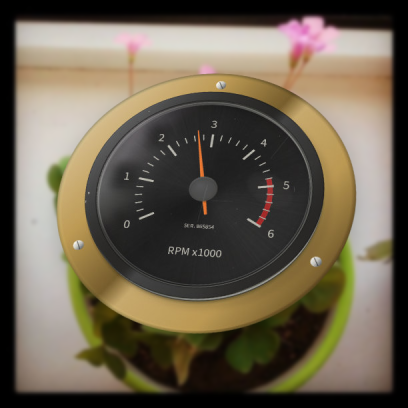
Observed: 2700 rpm
